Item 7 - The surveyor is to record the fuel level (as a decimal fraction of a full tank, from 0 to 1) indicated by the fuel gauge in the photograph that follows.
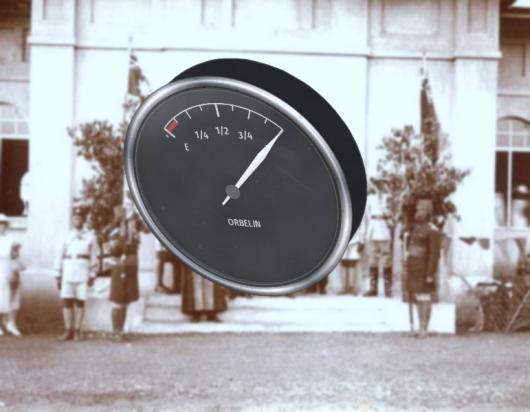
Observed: 1
